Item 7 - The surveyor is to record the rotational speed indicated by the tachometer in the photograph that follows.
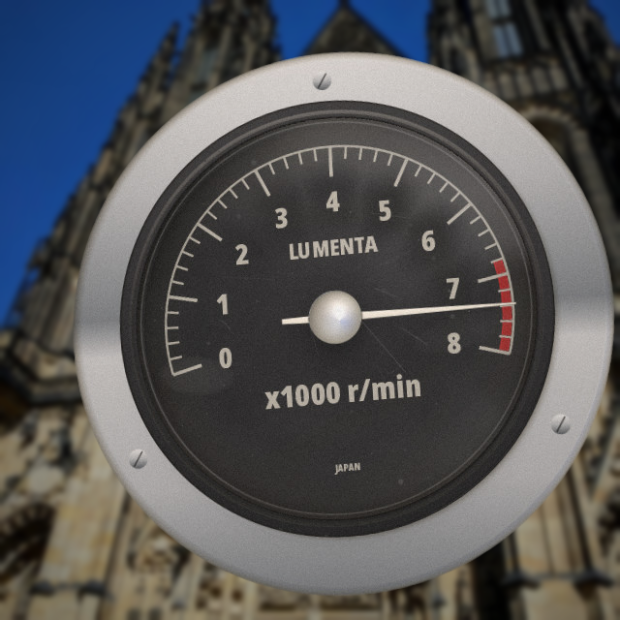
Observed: 7400 rpm
